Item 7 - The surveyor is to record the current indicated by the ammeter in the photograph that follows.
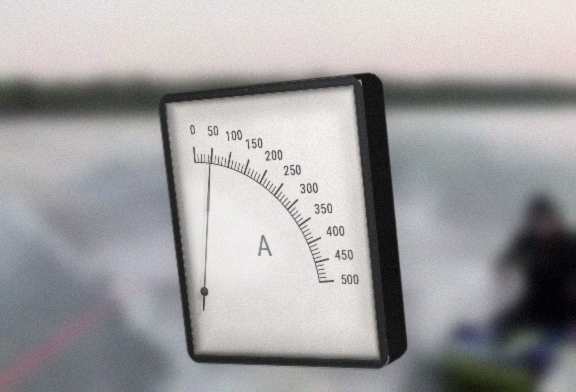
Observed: 50 A
